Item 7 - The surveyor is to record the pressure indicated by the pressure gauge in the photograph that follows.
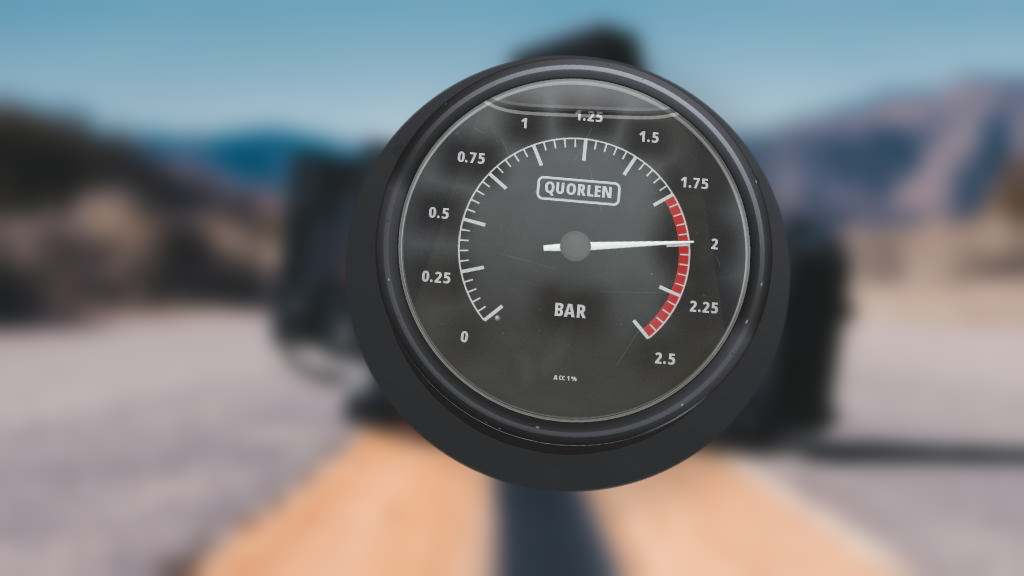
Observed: 2 bar
